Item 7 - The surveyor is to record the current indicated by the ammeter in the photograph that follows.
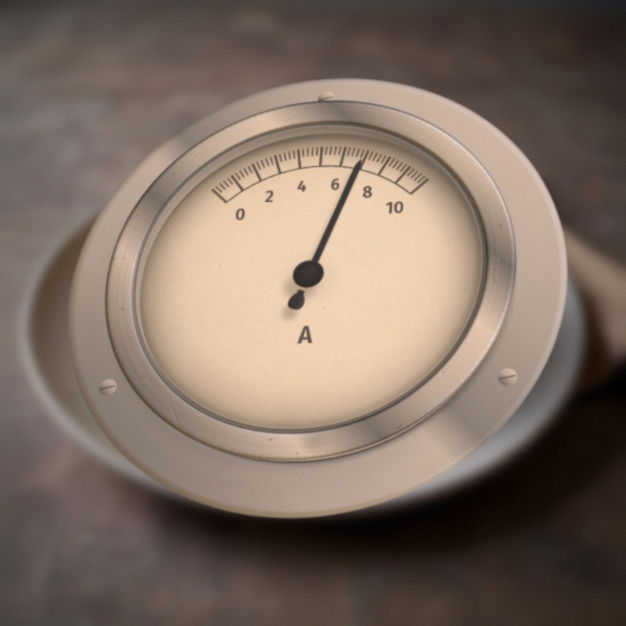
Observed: 7 A
